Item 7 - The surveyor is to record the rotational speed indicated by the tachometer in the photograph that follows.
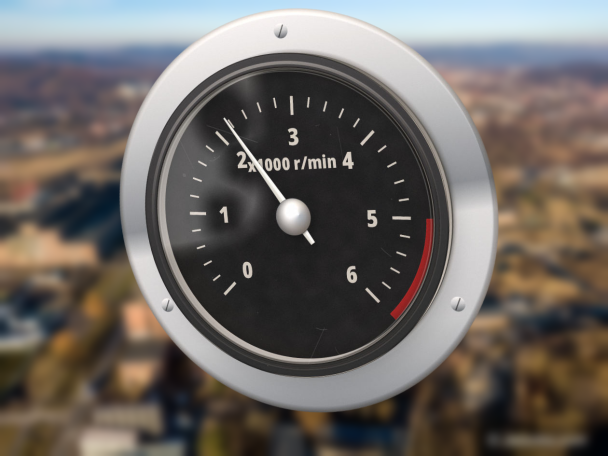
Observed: 2200 rpm
